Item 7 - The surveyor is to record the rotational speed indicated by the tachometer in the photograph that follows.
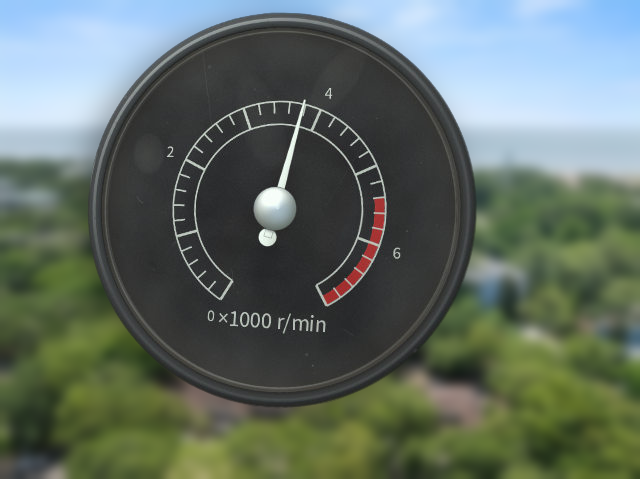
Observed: 3800 rpm
